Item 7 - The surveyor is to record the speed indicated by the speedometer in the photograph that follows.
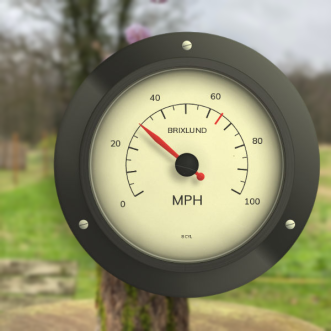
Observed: 30 mph
